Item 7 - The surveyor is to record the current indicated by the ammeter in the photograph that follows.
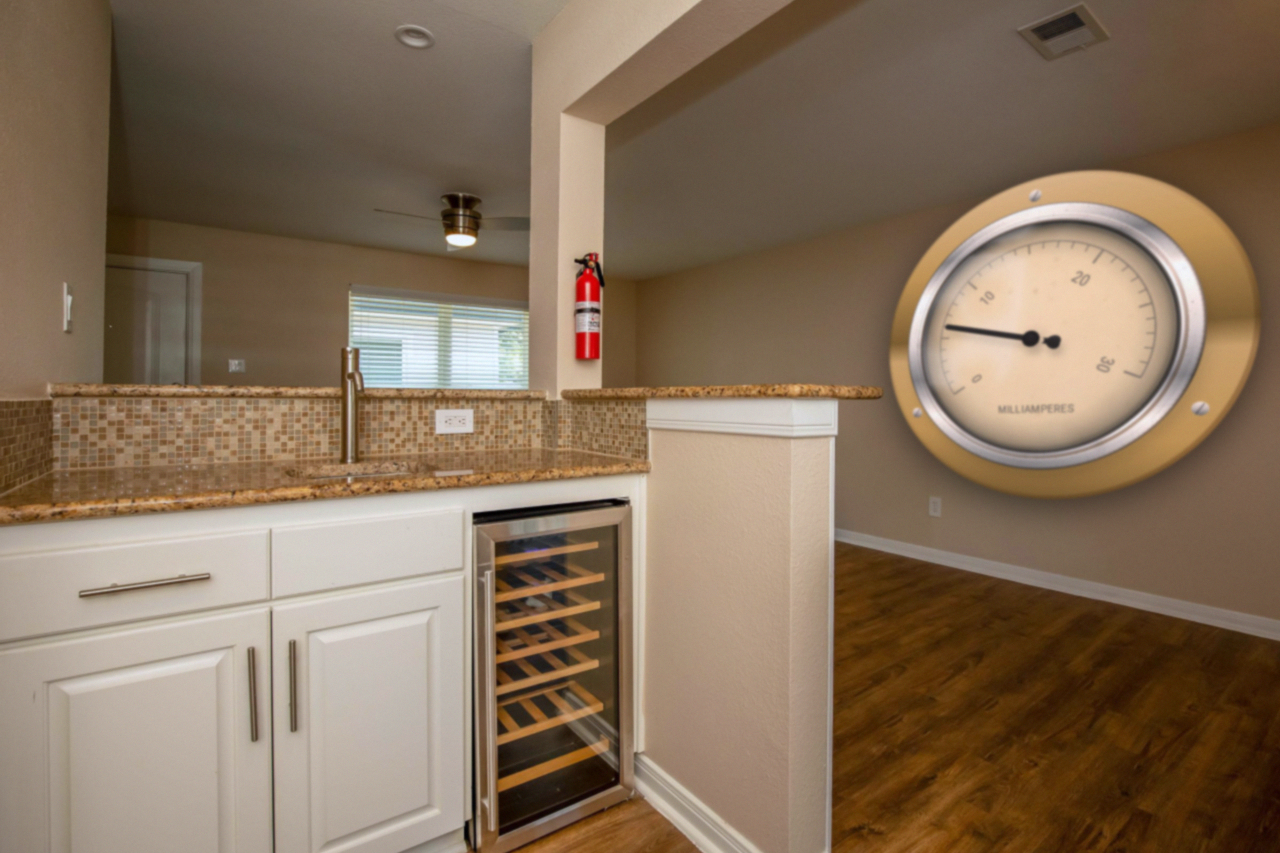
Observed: 6 mA
